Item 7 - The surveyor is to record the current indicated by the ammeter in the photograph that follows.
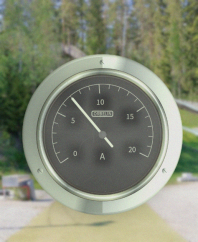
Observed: 7 A
